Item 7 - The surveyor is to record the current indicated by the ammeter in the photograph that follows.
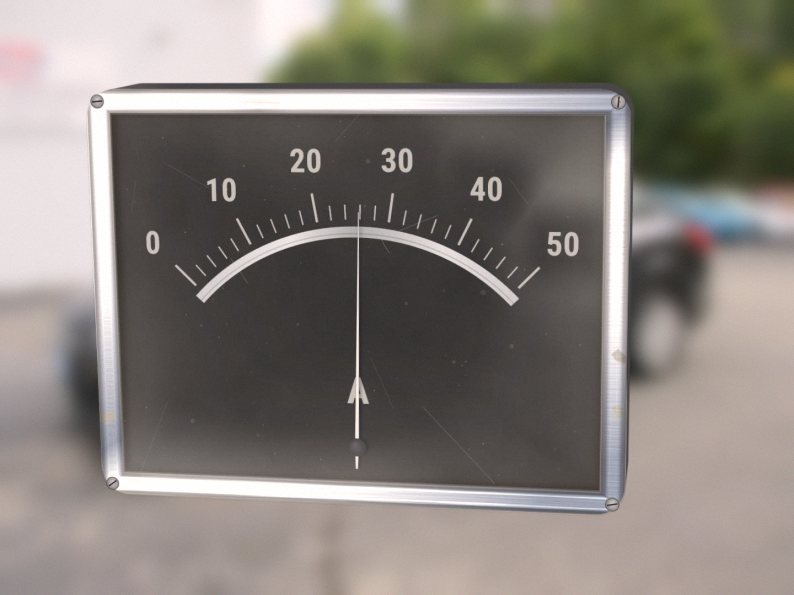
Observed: 26 A
